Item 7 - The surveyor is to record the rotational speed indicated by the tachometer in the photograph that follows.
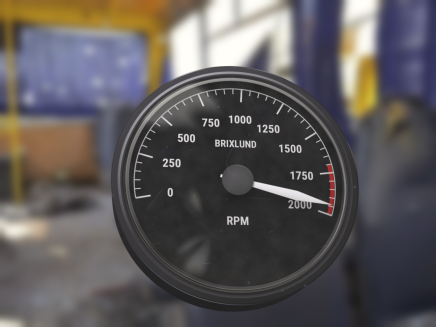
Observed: 1950 rpm
